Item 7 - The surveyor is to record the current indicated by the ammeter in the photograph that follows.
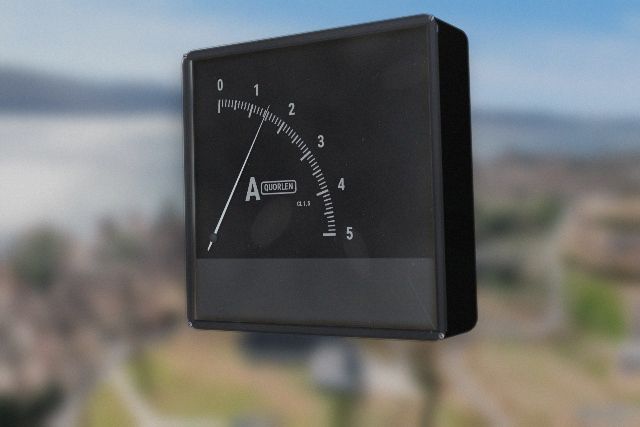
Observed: 1.5 A
